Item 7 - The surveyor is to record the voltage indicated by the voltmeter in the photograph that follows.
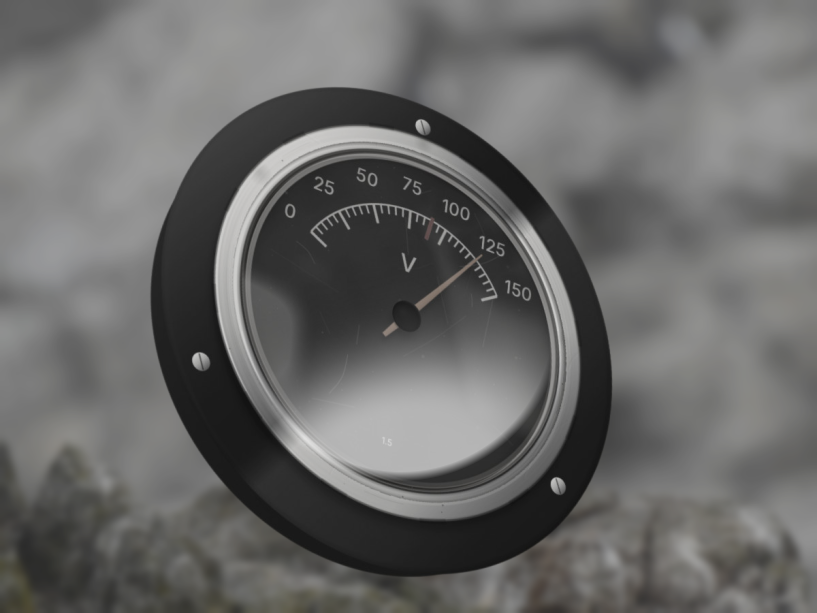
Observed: 125 V
